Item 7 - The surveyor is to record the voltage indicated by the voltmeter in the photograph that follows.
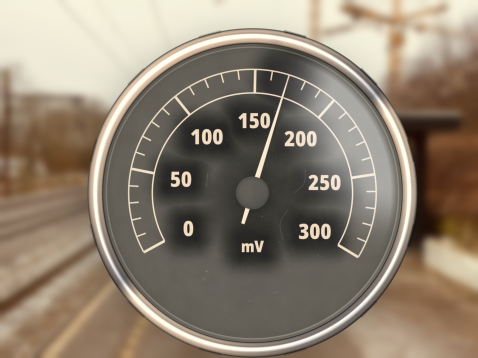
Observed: 170 mV
